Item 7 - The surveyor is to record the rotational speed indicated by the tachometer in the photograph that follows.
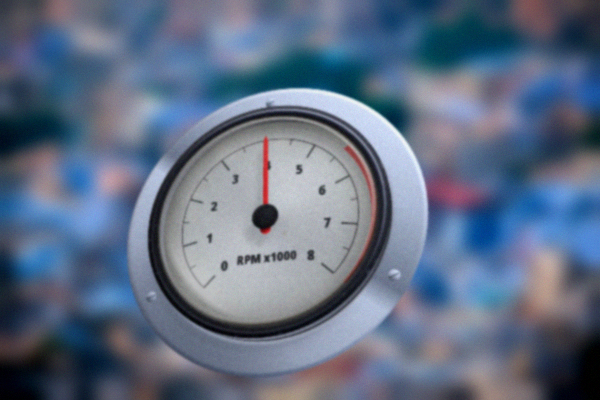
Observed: 4000 rpm
